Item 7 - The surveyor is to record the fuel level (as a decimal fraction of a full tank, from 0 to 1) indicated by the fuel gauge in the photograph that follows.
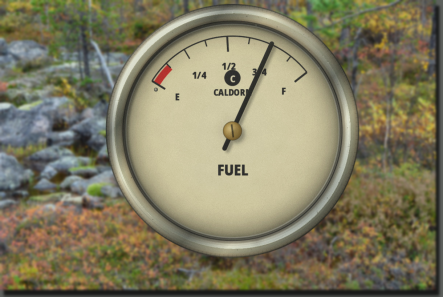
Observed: 0.75
